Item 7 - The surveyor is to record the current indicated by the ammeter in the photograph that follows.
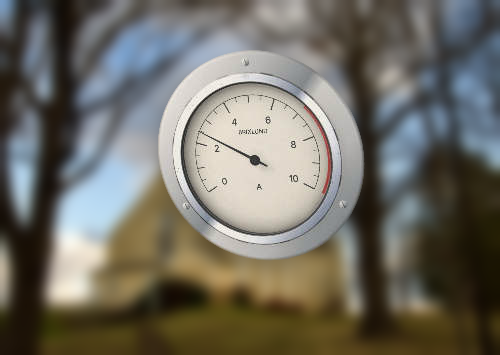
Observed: 2.5 A
